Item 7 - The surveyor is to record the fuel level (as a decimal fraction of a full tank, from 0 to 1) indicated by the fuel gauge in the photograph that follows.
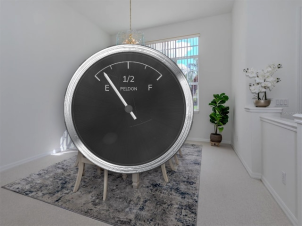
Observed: 0.125
